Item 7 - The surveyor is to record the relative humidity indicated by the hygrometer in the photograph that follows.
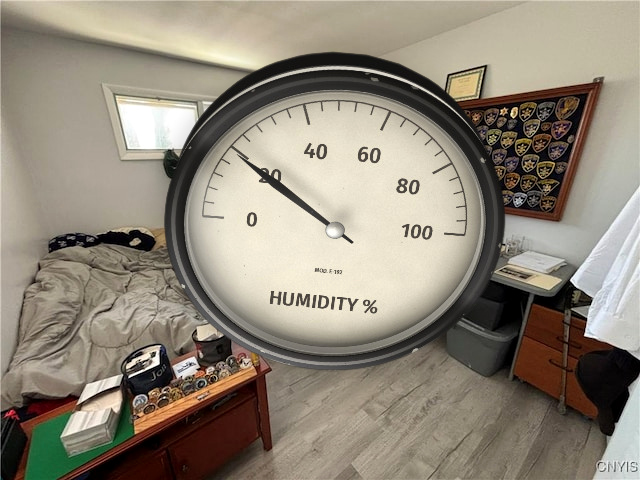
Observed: 20 %
